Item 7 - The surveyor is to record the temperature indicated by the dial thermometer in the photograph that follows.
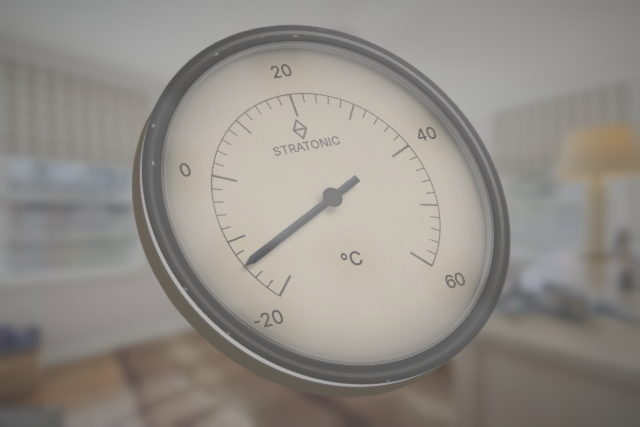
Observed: -14 °C
